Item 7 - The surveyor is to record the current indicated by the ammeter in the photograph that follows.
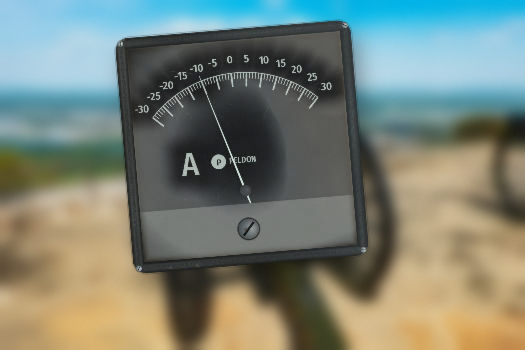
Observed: -10 A
